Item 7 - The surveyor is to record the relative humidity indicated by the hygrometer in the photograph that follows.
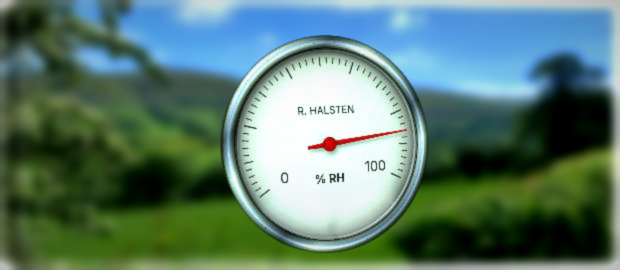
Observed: 86 %
